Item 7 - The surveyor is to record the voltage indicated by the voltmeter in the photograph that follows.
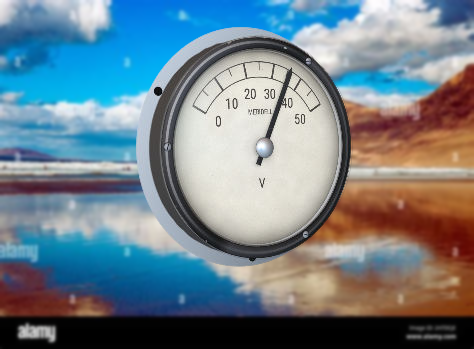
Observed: 35 V
